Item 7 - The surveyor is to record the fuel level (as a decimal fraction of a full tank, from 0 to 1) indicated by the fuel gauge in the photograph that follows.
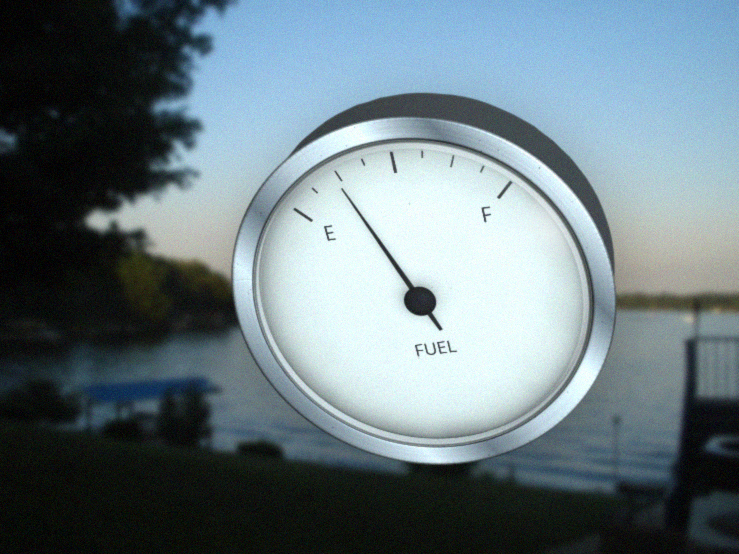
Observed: 0.25
